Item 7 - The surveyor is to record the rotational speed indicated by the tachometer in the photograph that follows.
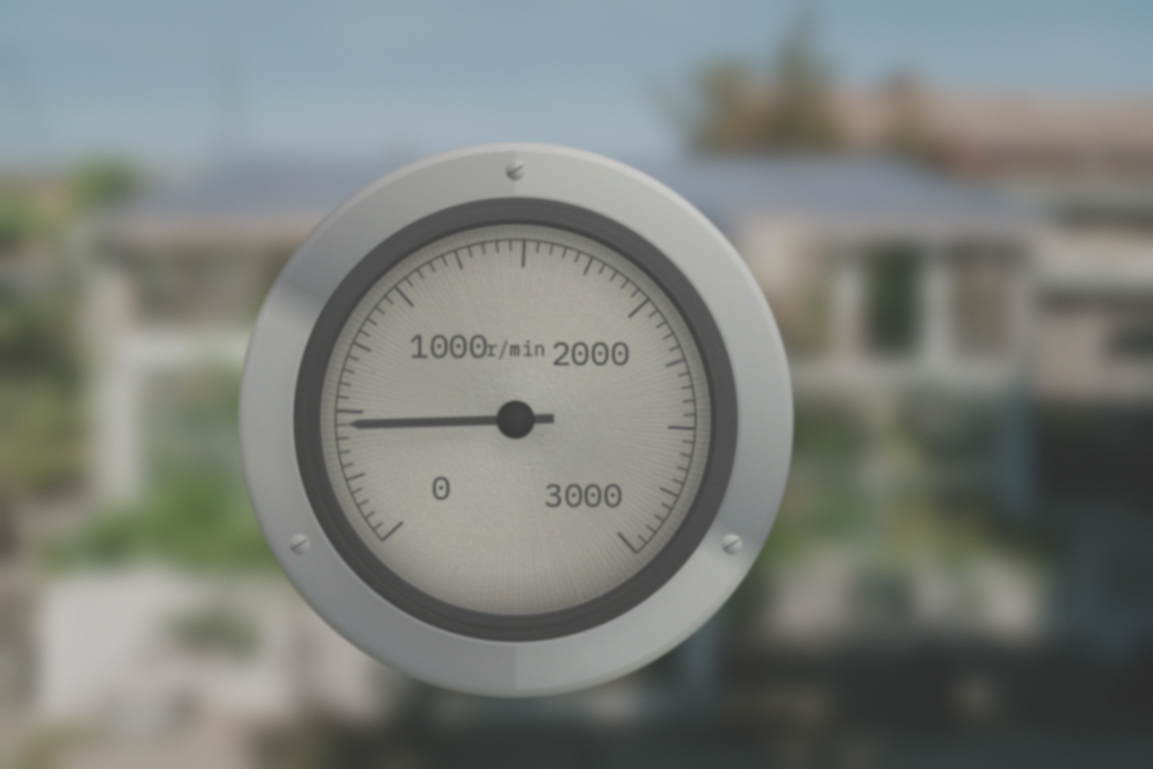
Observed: 450 rpm
